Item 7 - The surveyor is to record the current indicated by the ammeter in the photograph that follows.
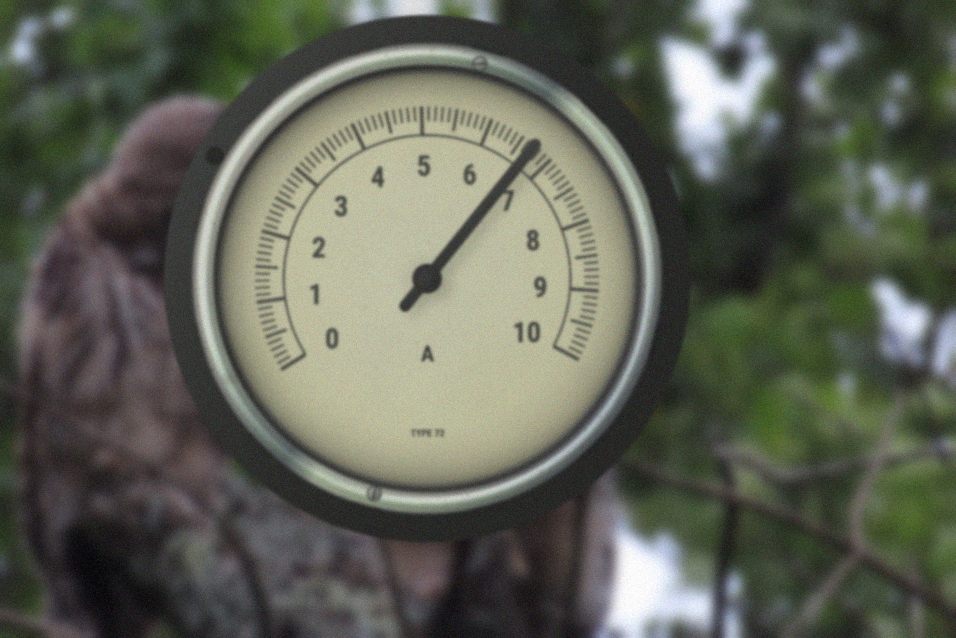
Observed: 6.7 A
